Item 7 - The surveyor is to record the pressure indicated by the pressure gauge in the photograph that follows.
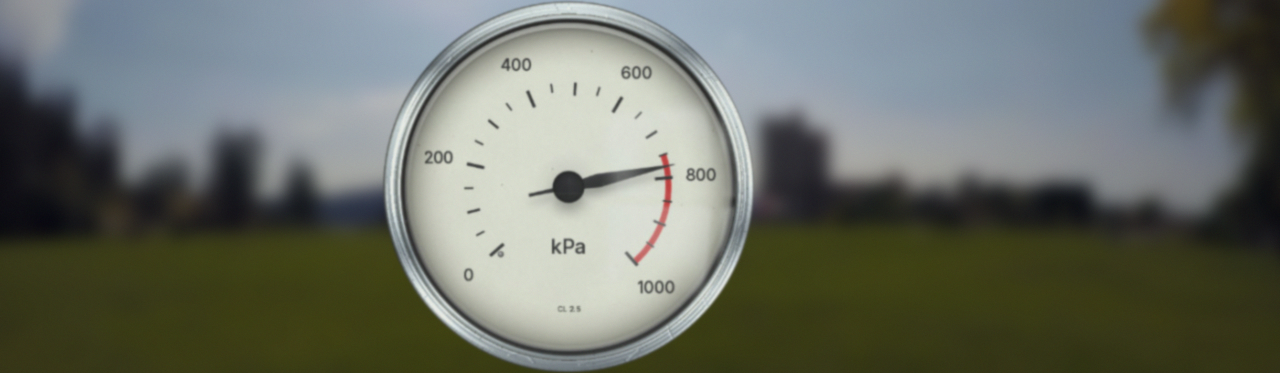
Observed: 775 kPa
